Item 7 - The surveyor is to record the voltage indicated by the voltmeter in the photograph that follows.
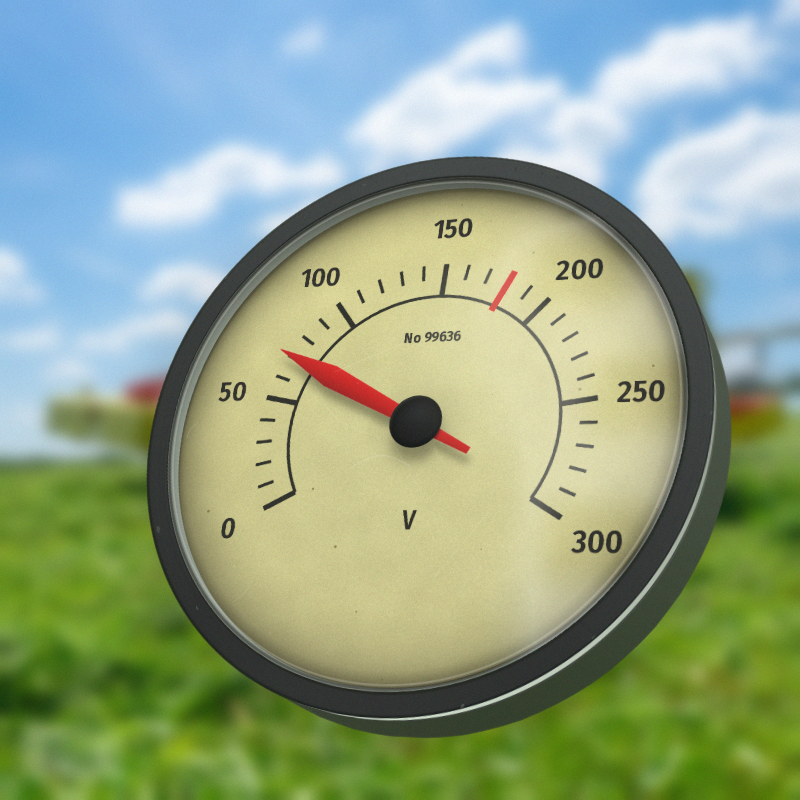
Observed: 70 V
